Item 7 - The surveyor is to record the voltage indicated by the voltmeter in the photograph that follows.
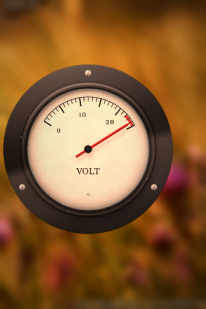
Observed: 24 V
